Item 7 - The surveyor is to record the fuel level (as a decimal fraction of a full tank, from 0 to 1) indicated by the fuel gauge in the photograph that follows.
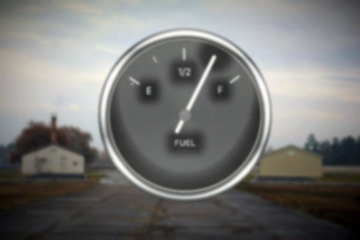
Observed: 0.75
